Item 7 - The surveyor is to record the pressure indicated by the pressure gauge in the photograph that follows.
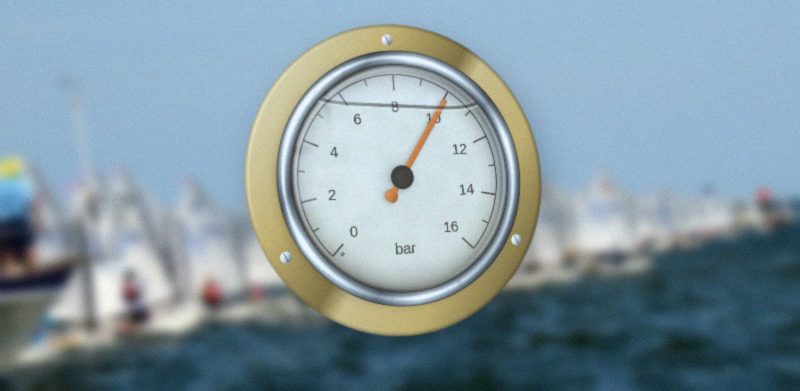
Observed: 10 bar
